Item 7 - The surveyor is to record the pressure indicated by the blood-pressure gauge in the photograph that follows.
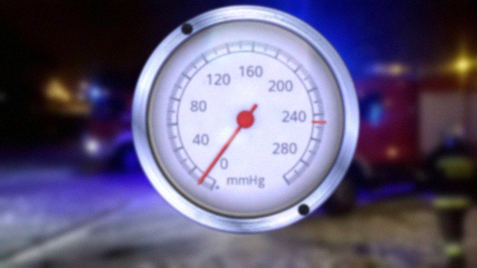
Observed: 10 mmHg
